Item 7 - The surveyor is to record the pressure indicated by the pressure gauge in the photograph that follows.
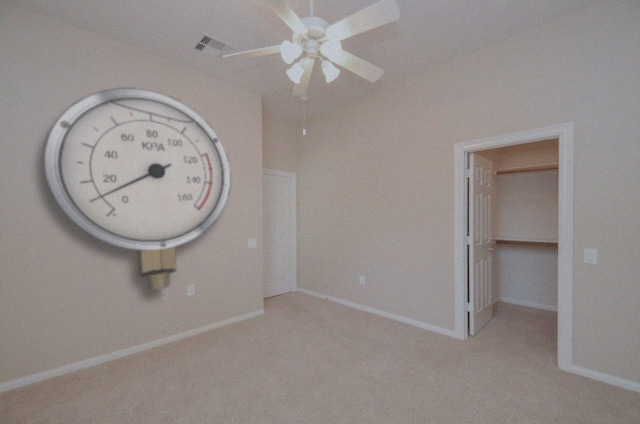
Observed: 10 kPa
